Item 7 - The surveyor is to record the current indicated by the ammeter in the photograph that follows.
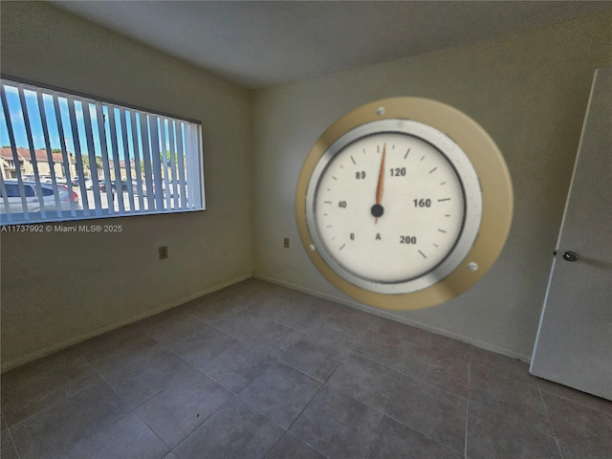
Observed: 105 A
